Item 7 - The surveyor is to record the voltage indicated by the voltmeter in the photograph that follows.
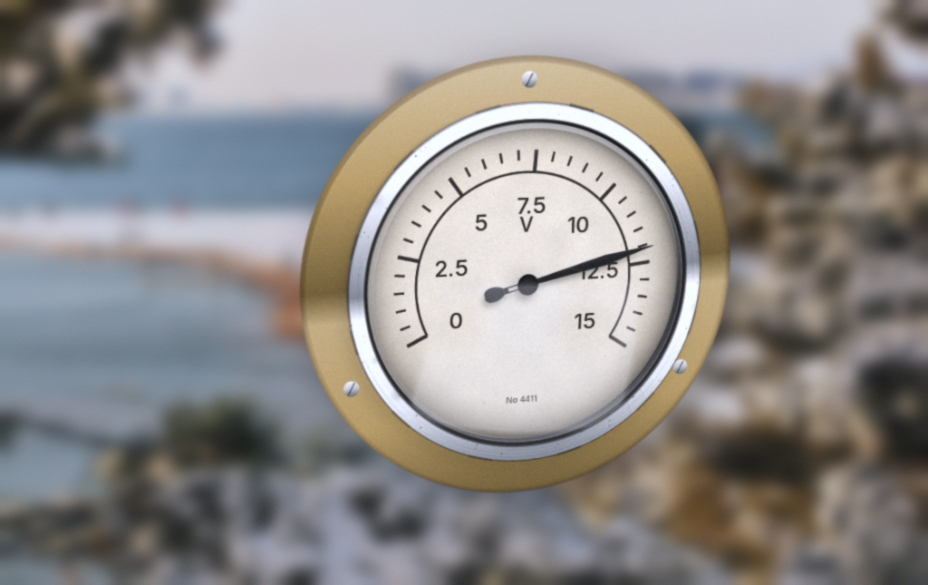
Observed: 12 V
